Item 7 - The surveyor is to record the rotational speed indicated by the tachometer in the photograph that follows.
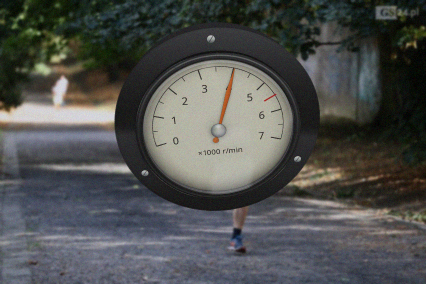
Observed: 4000 rpm
